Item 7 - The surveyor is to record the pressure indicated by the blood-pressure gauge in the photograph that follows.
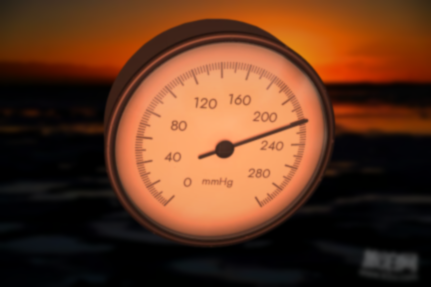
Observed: 220 mmHg
